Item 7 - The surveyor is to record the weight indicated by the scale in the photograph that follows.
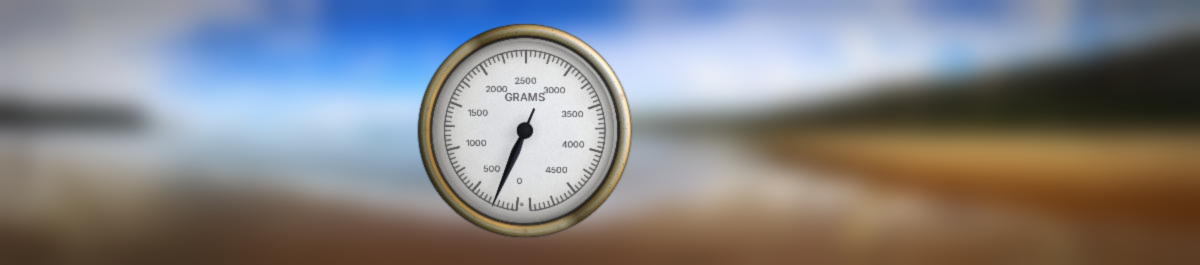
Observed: 250 g
